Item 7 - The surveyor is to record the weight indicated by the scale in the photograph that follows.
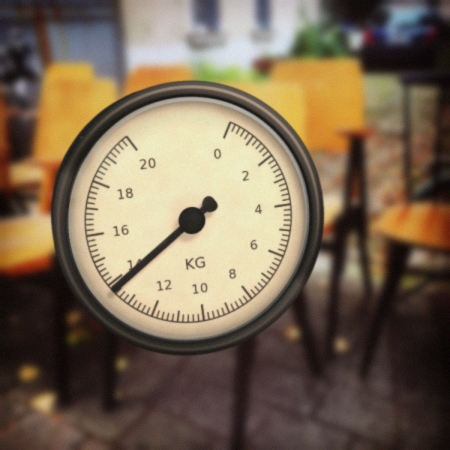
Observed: 13.8 kg
